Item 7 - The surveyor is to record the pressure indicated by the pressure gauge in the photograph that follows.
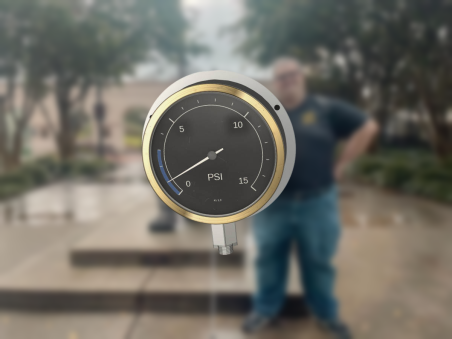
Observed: 1 psi
